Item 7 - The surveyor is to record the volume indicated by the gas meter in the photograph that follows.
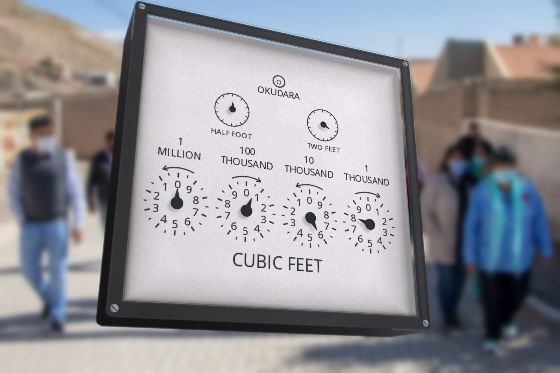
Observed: 5800 ft³
